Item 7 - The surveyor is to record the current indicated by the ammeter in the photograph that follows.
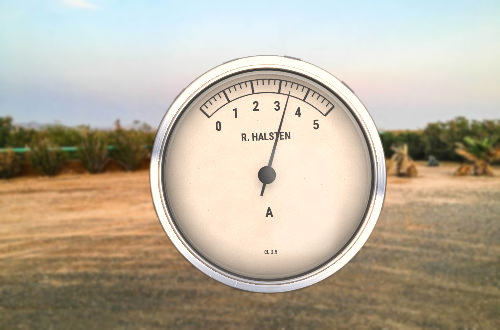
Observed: 3.4 A
